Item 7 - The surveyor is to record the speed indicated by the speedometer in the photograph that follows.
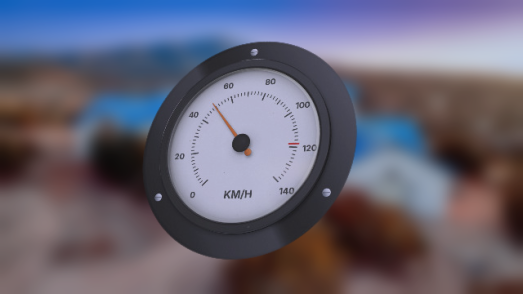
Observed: 50 km/h
